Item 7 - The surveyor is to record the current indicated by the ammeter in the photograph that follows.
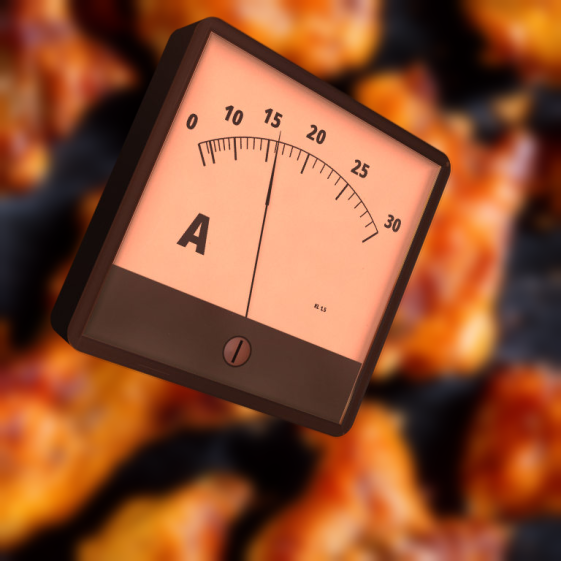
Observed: 16 A
